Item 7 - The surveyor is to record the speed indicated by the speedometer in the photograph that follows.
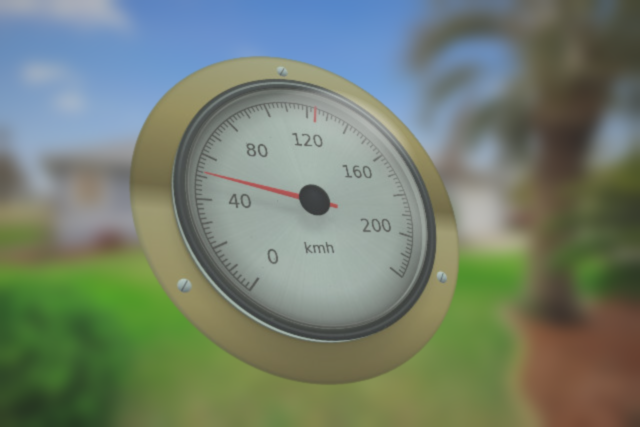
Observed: 50 km/h
